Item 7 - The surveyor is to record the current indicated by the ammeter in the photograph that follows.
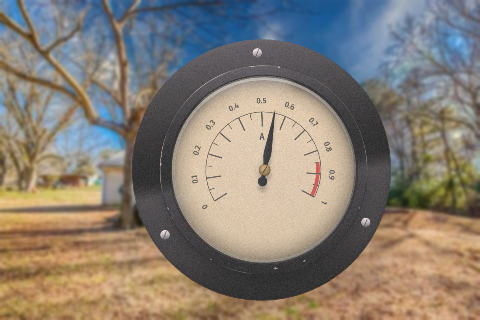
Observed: 0.55 A
